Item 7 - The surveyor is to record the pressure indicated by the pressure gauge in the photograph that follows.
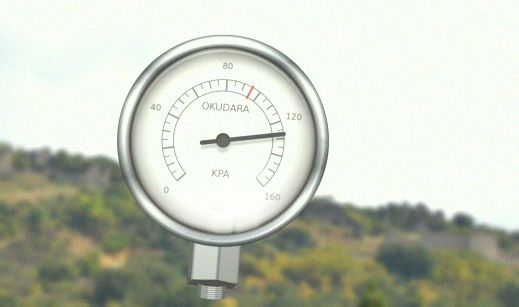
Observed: 127.5 kPa
